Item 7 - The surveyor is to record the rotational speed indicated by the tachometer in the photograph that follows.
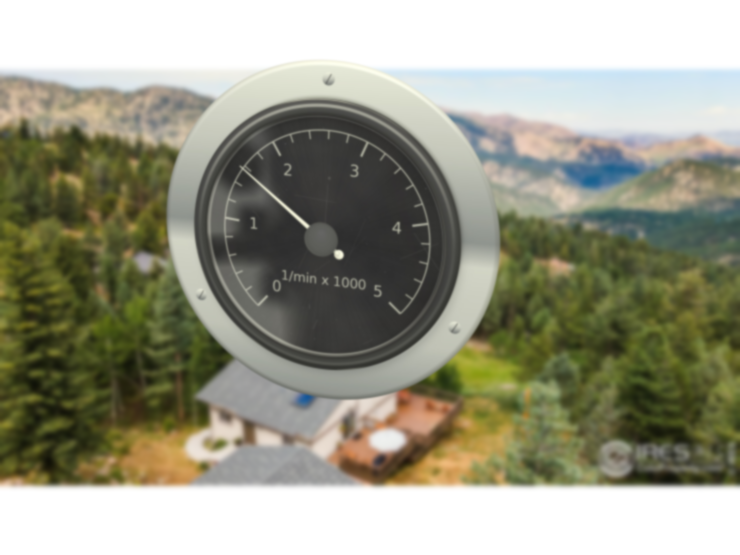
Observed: 1600 rpm
